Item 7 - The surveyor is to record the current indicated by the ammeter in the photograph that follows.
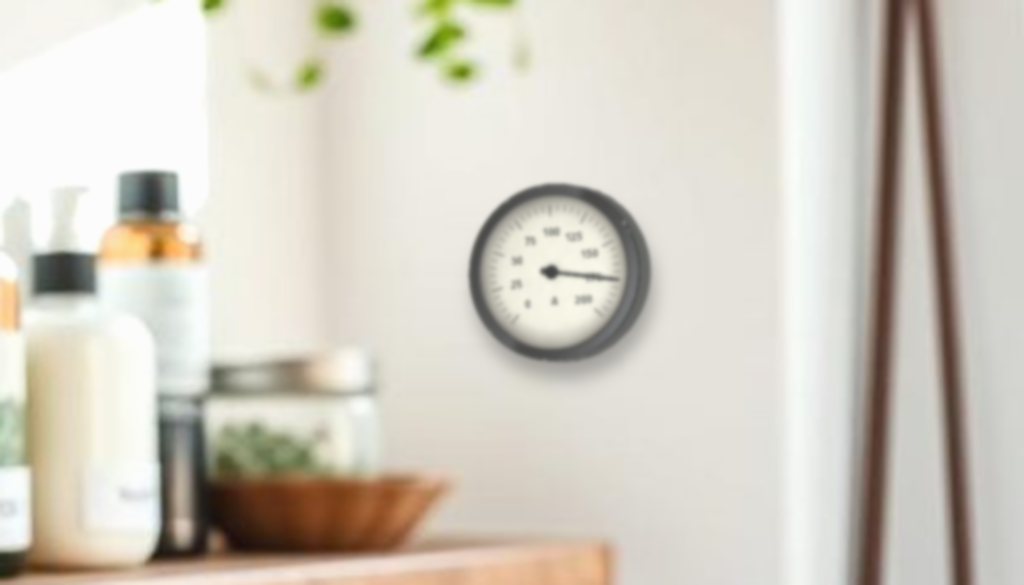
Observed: 175 A
